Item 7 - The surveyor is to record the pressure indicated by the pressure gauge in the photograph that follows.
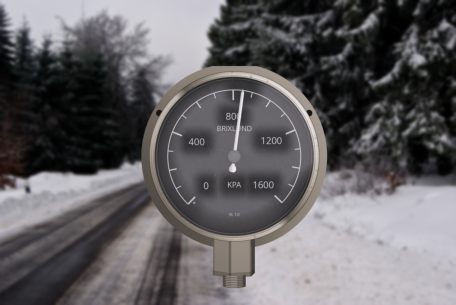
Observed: 850 kPa
